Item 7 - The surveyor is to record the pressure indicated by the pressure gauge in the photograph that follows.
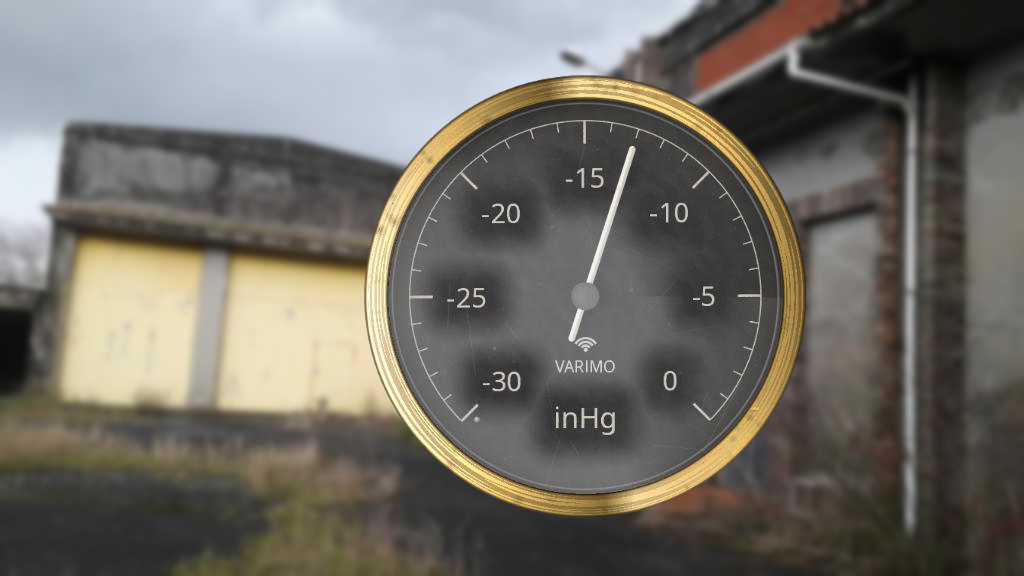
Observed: -13 inHg
